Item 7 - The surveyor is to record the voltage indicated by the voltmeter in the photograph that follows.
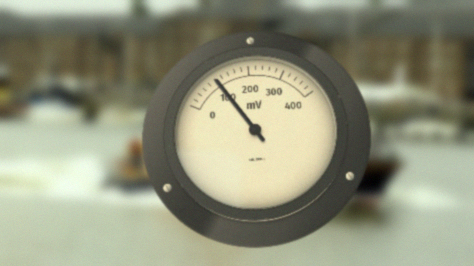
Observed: 100 mV
